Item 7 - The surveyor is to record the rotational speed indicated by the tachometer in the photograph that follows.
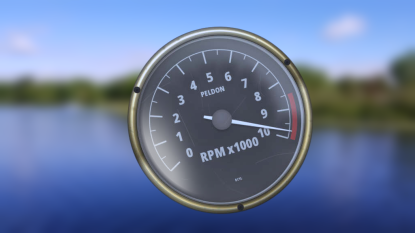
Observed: 9750 rpm
